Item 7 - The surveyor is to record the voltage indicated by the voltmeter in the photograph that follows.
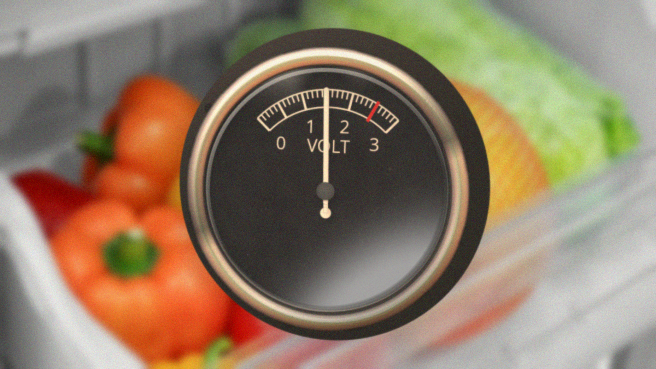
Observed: 1.5 V
